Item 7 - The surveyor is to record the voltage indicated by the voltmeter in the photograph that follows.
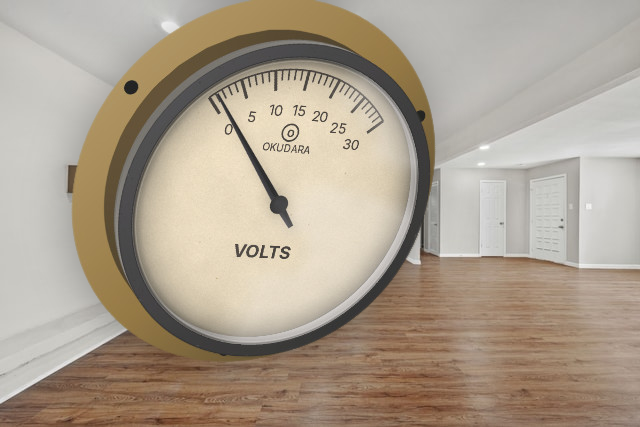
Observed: 1 V
